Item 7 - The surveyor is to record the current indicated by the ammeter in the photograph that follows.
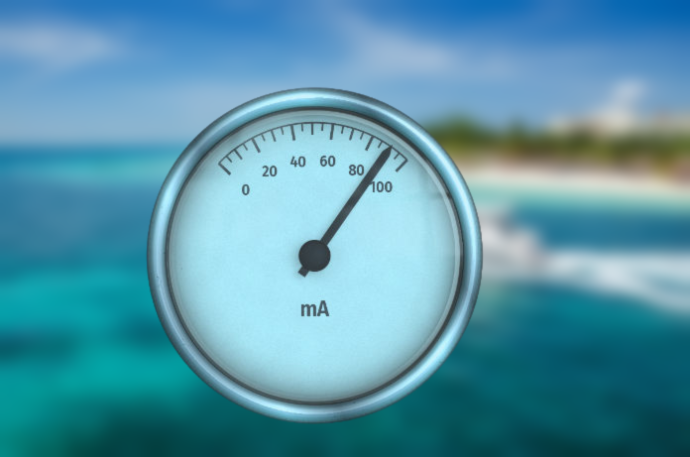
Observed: 90 mA
